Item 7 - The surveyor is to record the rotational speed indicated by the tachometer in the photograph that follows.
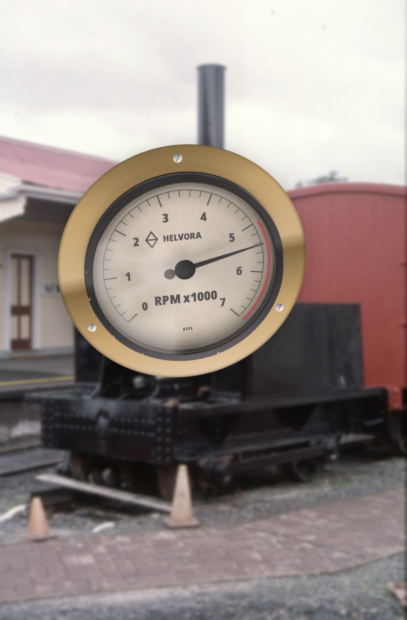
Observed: 5400 rpm
